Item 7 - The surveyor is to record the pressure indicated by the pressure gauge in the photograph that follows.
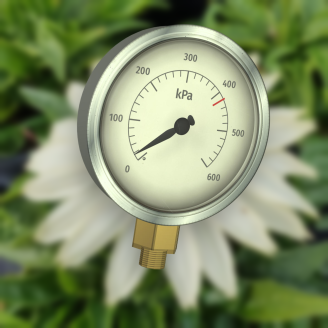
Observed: 20 kPa
